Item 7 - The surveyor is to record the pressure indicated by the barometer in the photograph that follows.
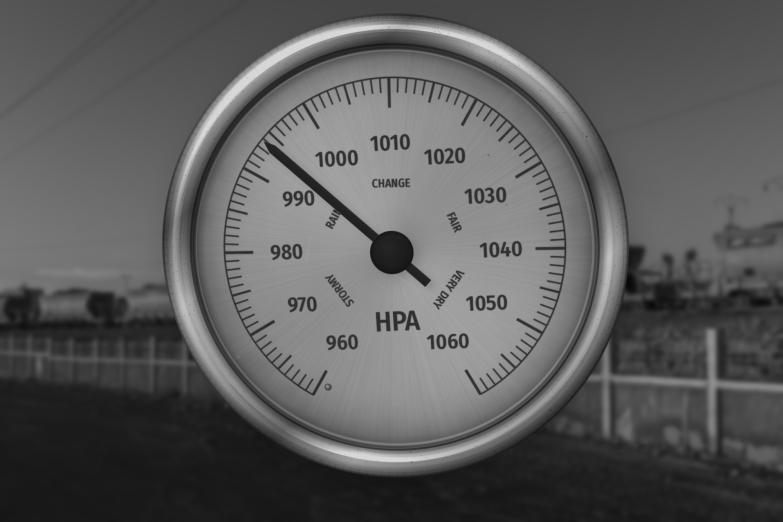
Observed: 994 hPa
